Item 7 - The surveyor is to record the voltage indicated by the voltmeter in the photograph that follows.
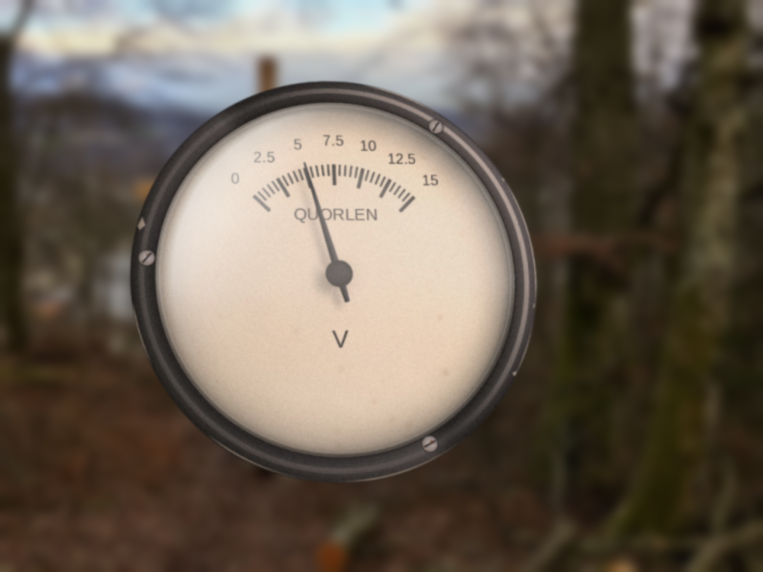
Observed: 5 V
